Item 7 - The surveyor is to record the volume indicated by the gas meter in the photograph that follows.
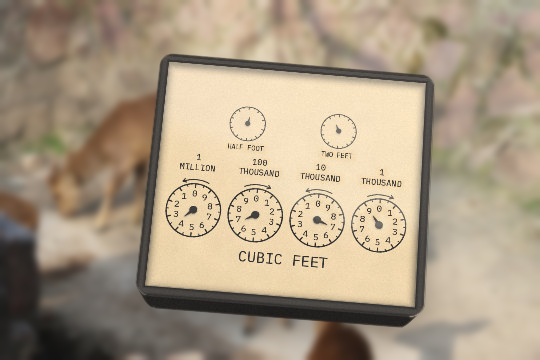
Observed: 366900 ft³
